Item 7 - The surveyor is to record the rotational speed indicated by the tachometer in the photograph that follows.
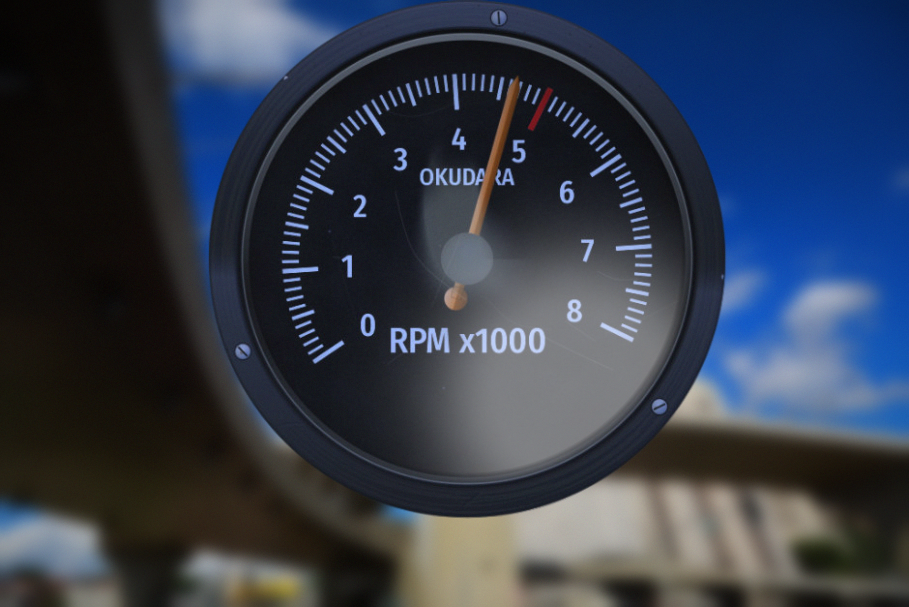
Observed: 4650 rpm
